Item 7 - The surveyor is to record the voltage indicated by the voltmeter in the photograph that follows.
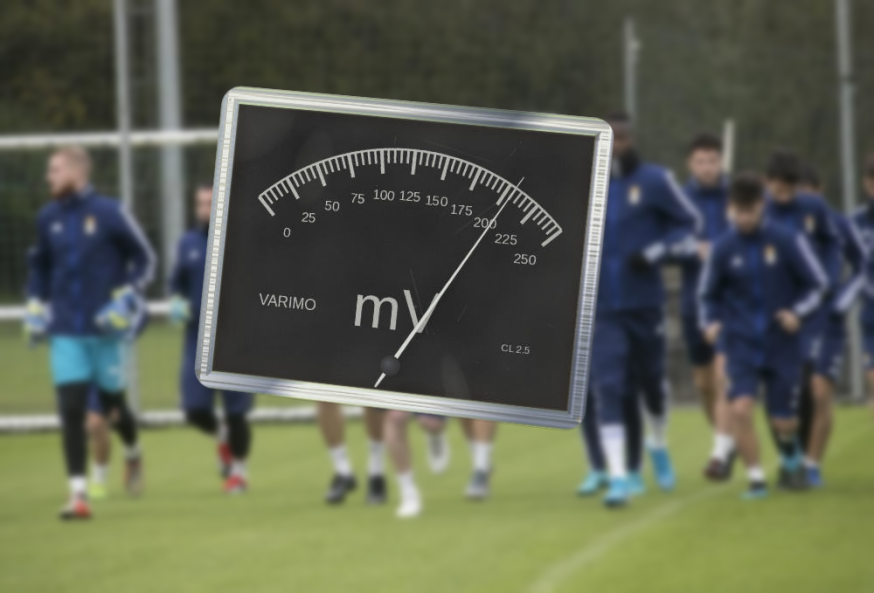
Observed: 205 mV
